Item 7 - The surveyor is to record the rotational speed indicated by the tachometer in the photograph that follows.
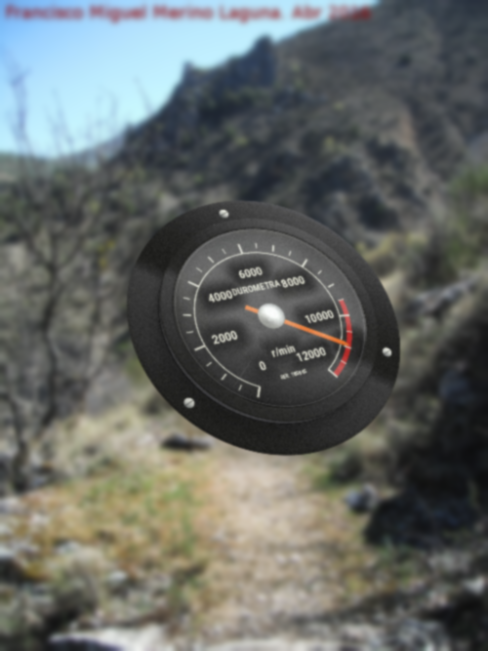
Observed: 11000 rpm
